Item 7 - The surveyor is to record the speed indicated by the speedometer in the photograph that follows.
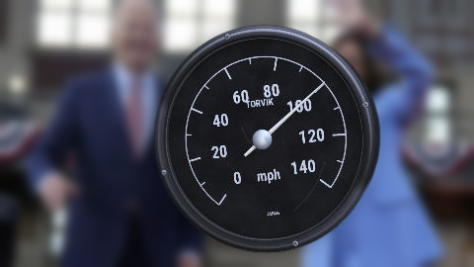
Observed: 100 mph
